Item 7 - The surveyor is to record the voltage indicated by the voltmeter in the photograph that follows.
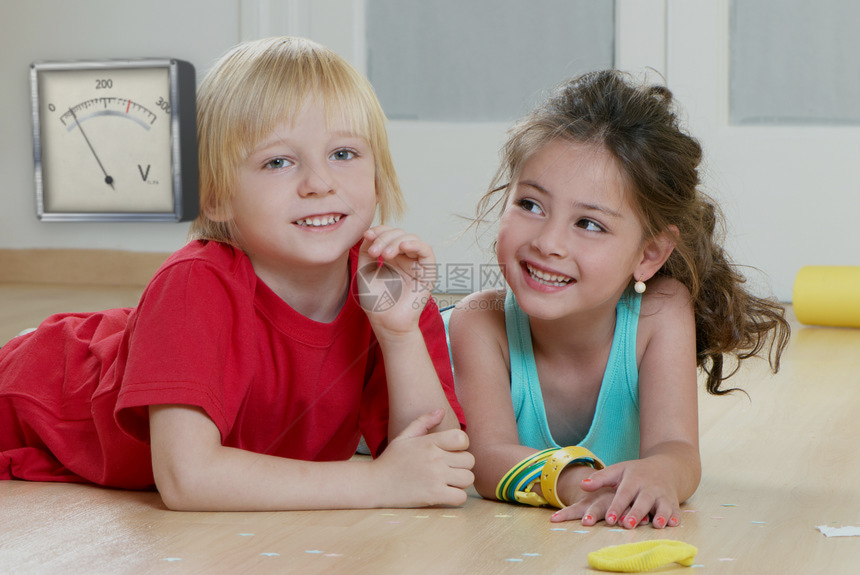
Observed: 100 V
